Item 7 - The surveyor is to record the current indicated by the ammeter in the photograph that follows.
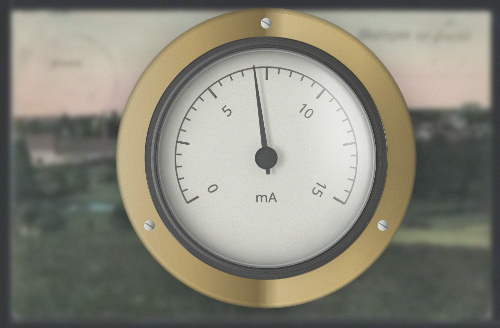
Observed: 7 mA
